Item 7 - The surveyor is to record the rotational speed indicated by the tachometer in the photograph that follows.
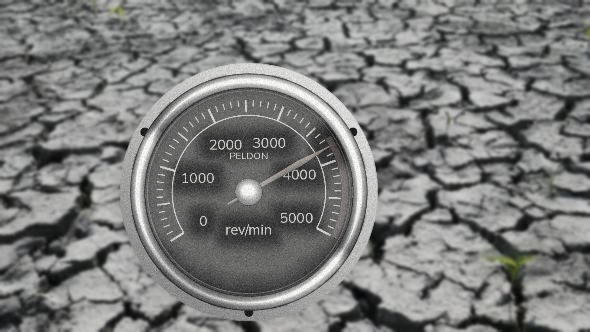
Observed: 3800 rpm
